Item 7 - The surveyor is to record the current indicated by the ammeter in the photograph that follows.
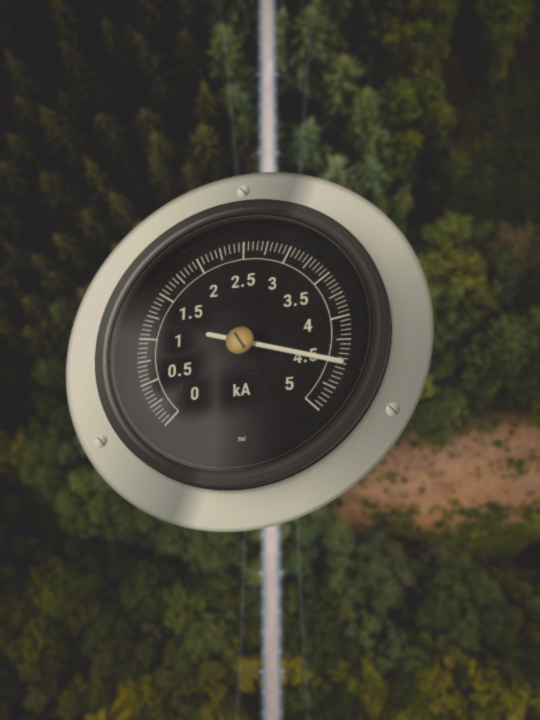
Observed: 4.5 kA
